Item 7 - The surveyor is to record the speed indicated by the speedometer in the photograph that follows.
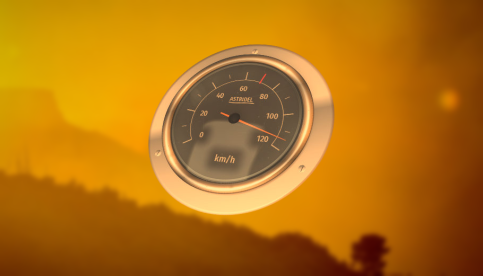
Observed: 115 km/h
